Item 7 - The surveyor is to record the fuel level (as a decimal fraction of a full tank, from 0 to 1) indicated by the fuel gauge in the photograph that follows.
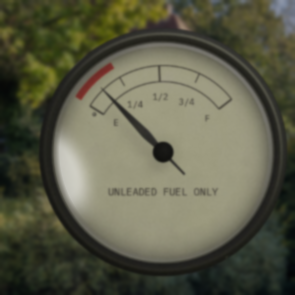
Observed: 0.125
